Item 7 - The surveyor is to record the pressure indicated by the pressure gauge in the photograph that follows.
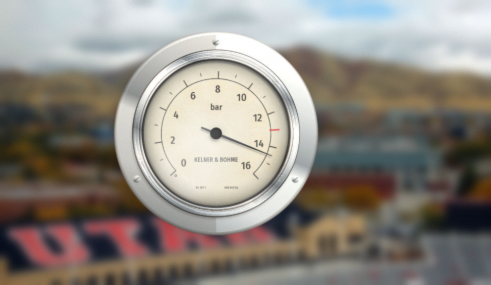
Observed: 14.5 bar
